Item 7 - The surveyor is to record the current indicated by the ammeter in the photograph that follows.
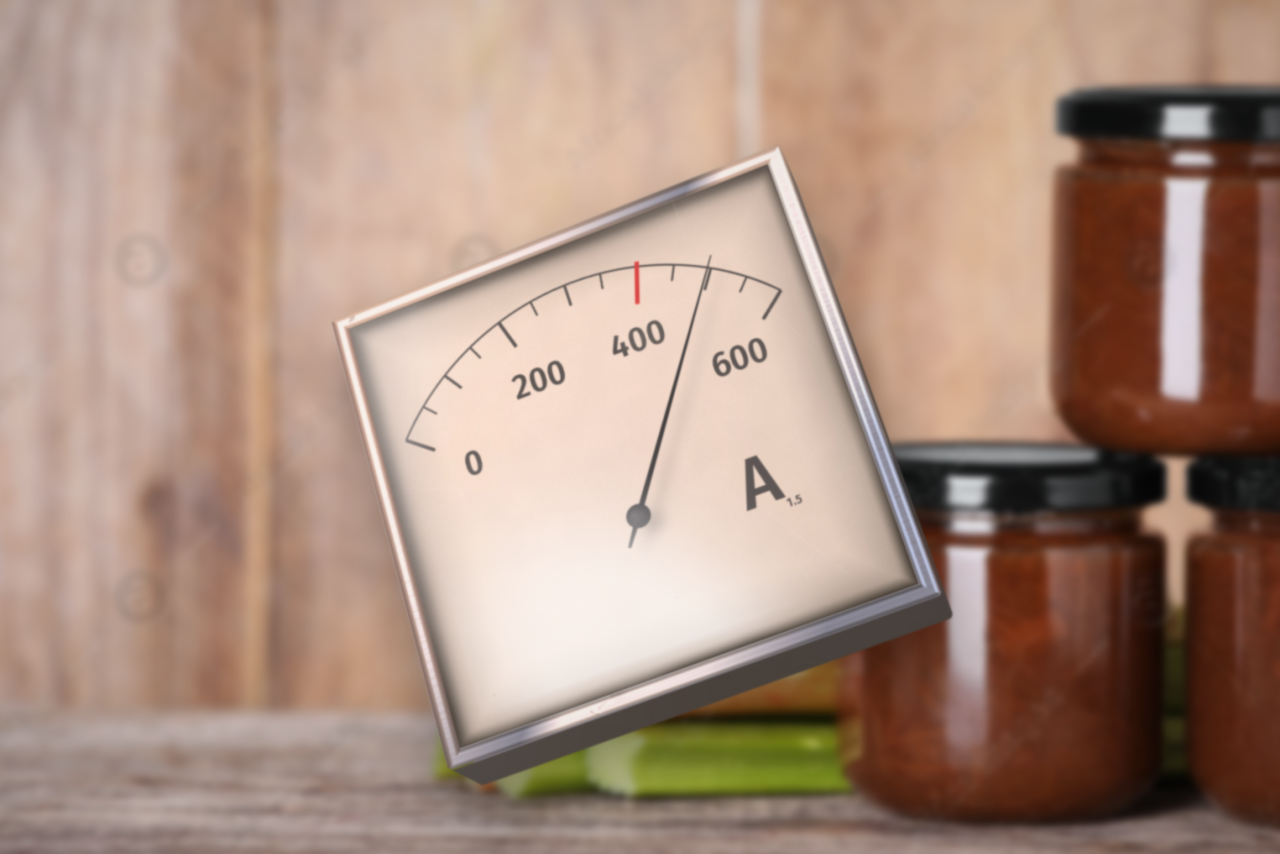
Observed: 500 A
